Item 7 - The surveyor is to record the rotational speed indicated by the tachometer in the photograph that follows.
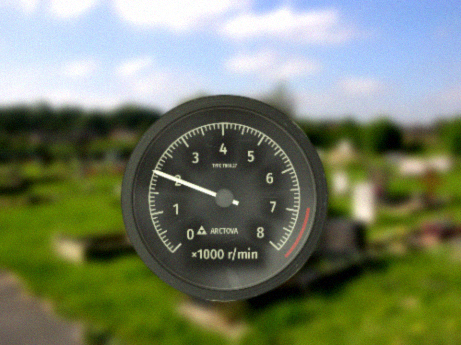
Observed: 2000 rpm
